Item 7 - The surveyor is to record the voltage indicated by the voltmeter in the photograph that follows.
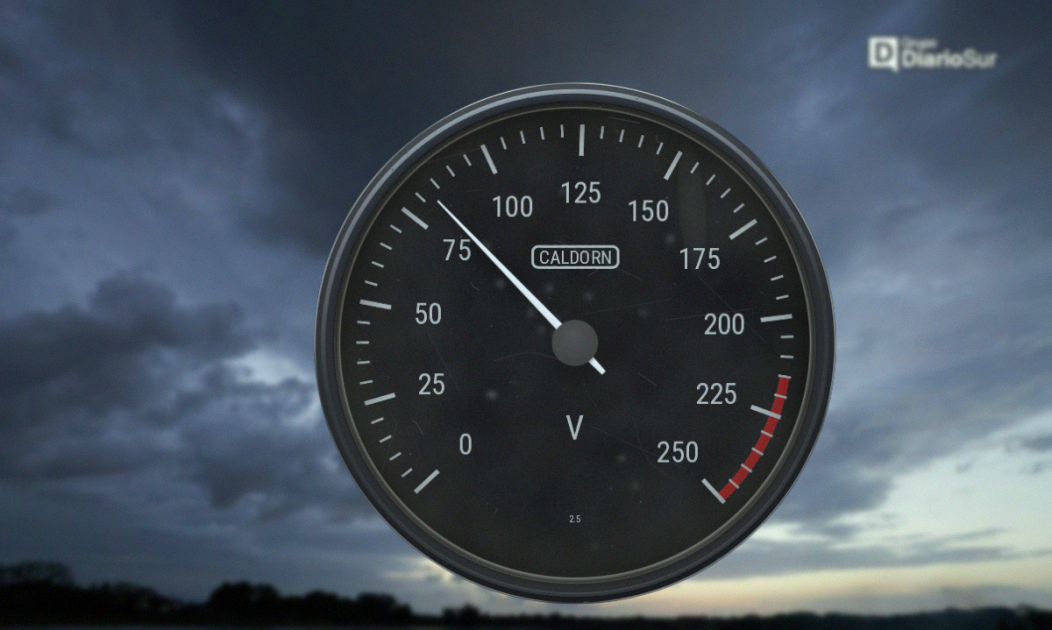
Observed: 82.5 V
